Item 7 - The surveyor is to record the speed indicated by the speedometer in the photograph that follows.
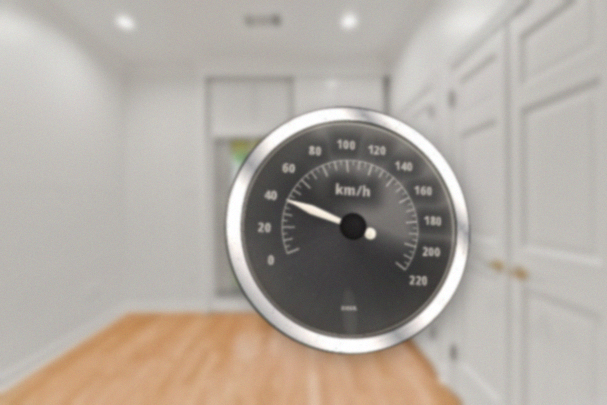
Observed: 40 km/h
